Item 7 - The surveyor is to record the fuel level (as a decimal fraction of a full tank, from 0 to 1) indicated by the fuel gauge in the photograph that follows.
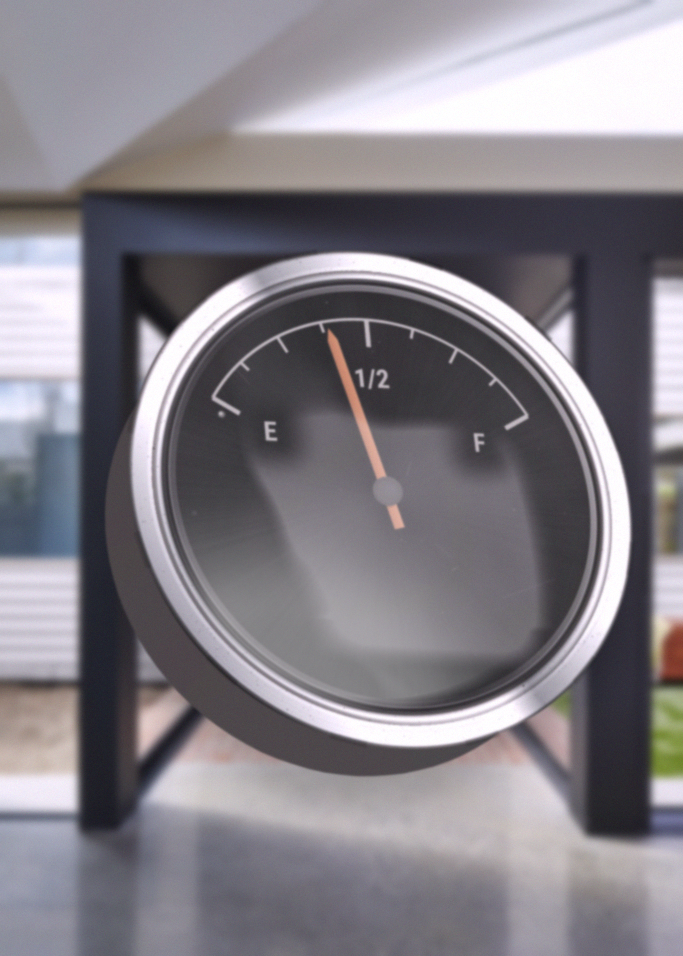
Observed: 0.375
